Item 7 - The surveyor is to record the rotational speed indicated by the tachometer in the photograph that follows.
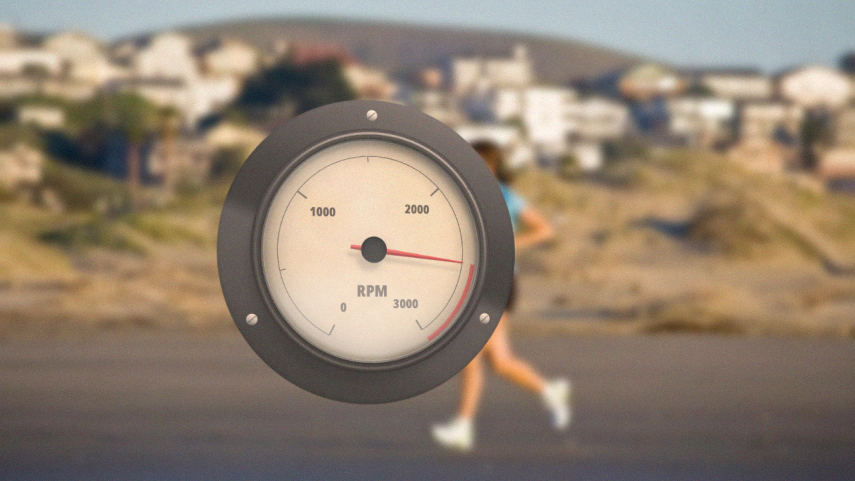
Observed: 2500 rpm
